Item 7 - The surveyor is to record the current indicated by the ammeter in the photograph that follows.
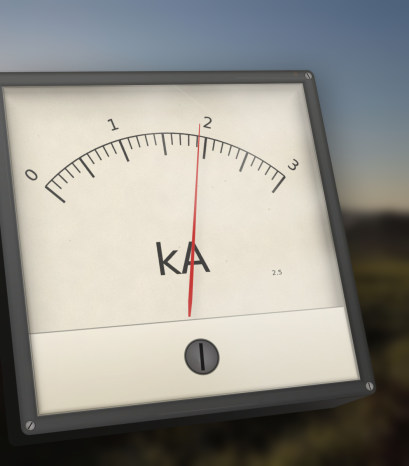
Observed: 1.9 kA
